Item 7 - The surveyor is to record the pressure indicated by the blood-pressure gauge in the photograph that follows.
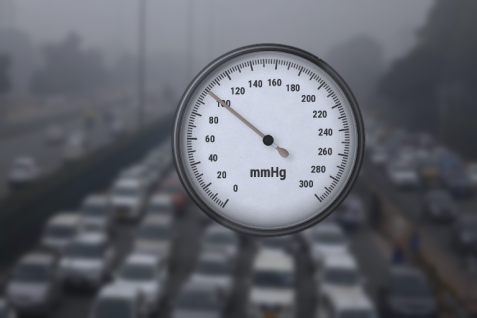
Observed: 100 mmHg
